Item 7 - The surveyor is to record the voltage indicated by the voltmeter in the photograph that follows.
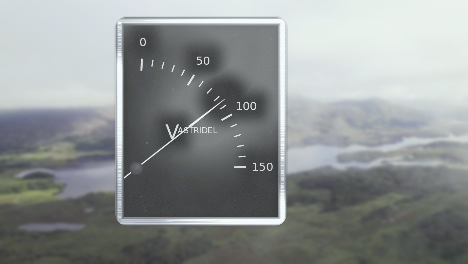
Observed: 85 V
